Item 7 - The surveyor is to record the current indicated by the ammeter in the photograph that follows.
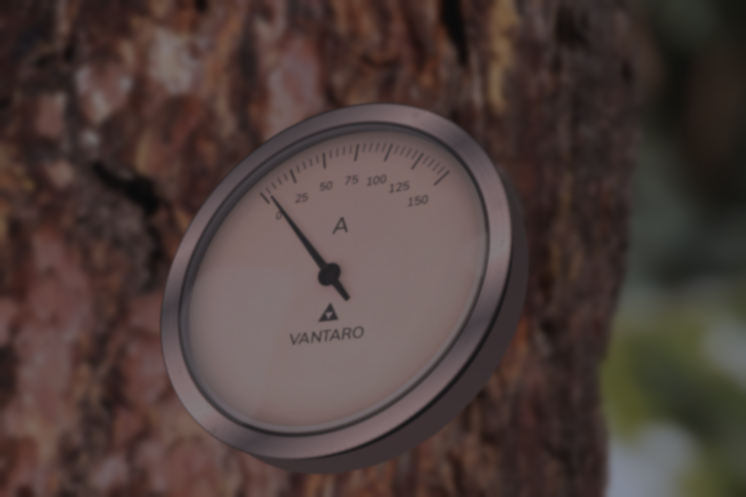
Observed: 5 A
